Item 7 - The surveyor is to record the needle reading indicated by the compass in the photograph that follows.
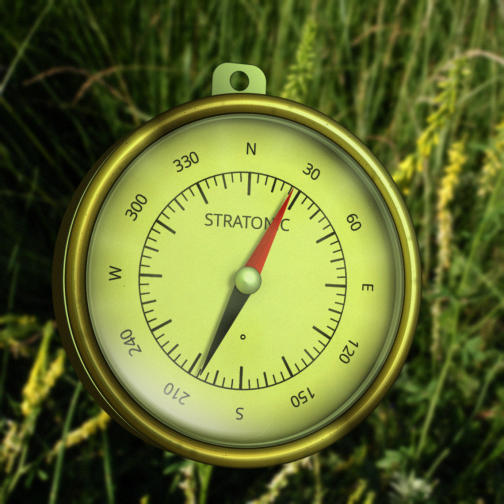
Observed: 25 °
